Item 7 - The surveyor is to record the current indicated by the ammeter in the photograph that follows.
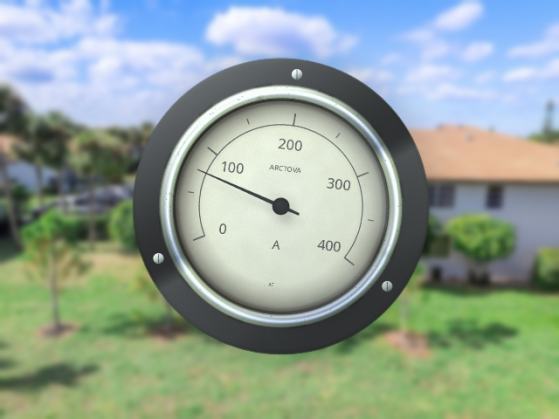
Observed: 75 A
